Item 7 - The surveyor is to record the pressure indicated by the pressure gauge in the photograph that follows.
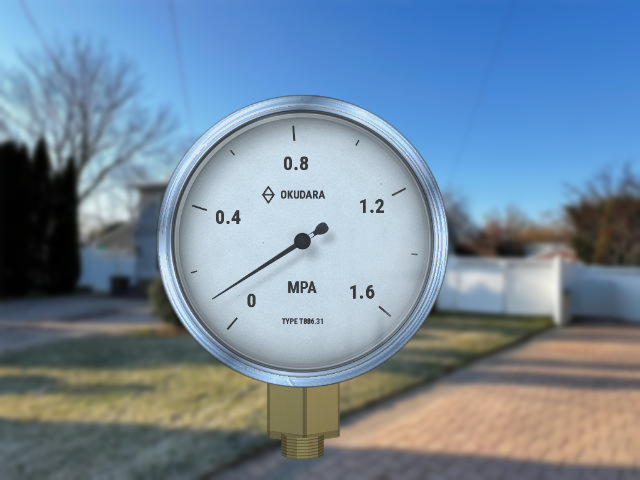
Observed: 0.1 MPa
